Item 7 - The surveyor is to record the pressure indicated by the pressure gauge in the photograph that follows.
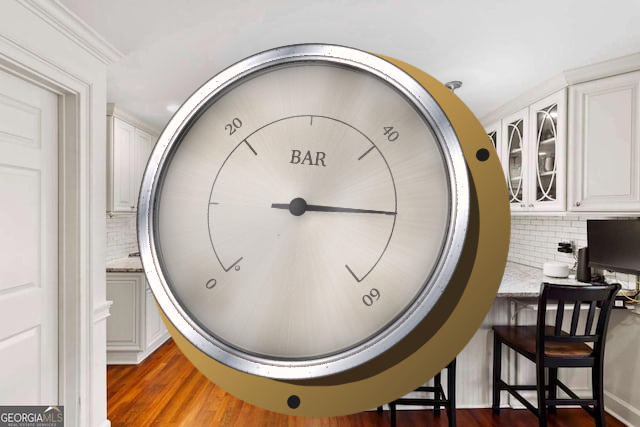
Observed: 50 bar
